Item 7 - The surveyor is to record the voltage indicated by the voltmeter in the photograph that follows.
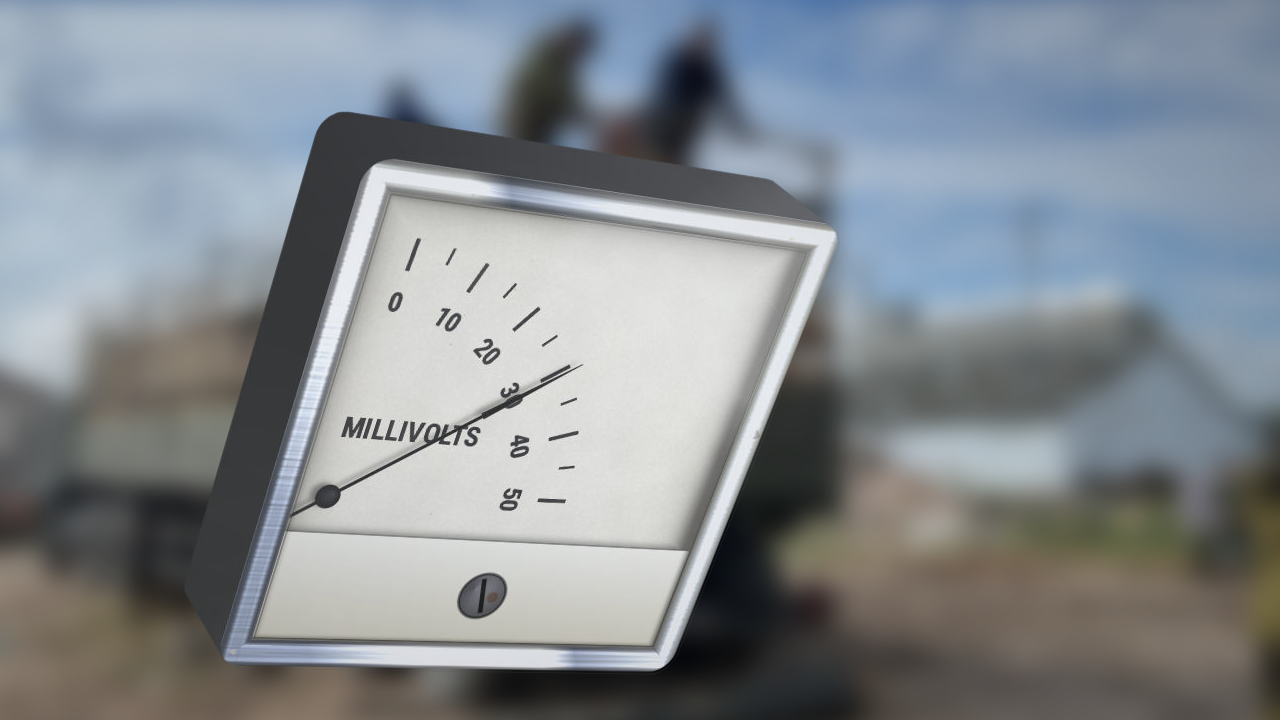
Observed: 30 mV
